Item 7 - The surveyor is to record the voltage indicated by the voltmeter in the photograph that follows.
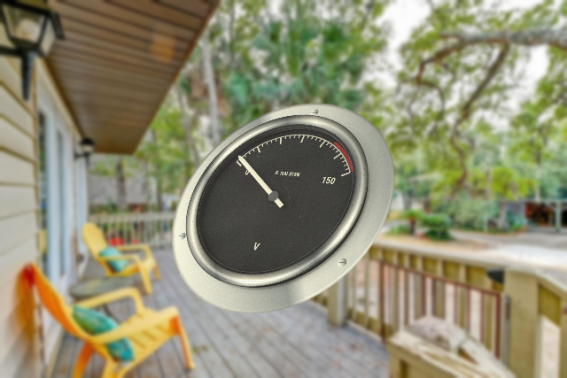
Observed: 5 V
